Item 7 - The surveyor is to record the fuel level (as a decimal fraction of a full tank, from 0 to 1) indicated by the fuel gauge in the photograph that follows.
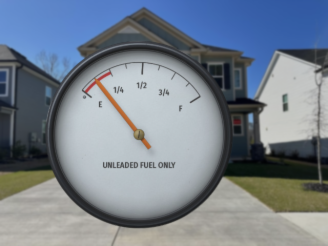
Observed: 0.125
